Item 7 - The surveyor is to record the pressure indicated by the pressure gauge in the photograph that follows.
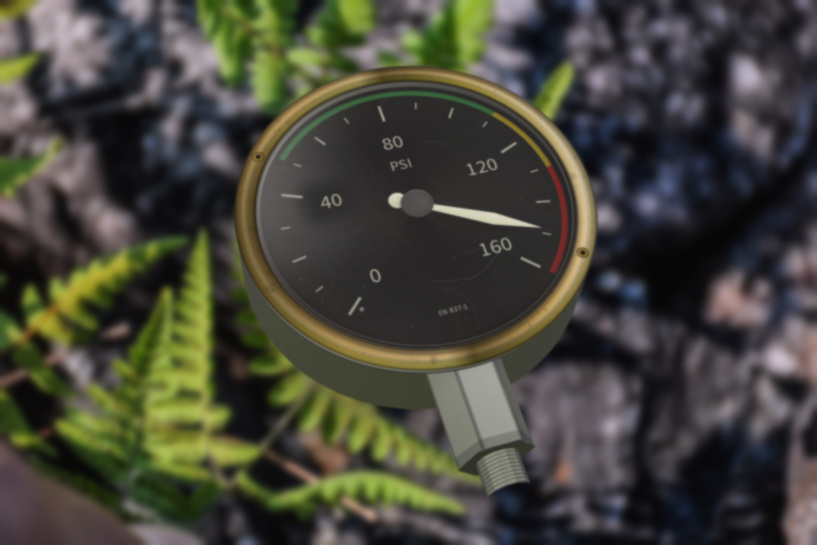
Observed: 150 psi
